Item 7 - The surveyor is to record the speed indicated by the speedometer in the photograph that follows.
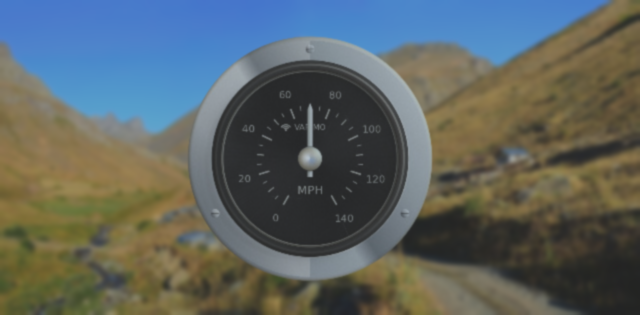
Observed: 70 mph
